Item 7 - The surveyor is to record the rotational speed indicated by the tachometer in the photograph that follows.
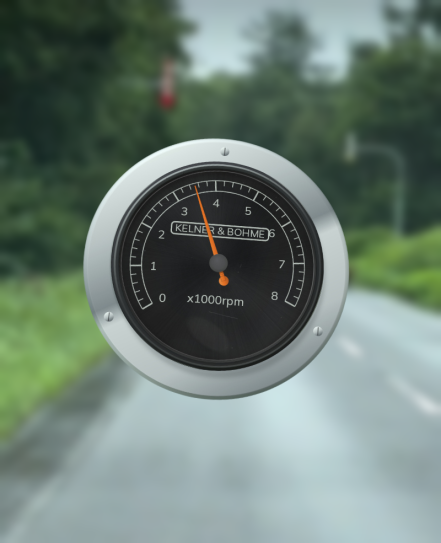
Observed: 3500 rpm
